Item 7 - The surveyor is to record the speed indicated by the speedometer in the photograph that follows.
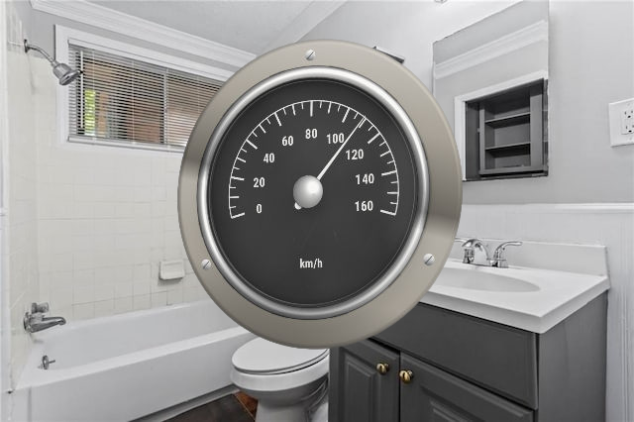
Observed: 110 km/h
